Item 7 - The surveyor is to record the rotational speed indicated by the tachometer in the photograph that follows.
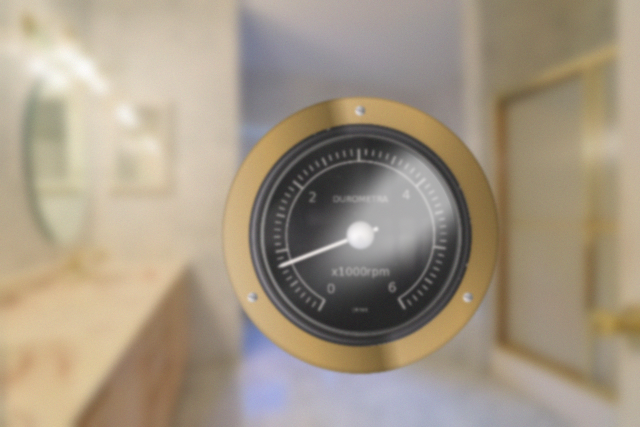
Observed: 800 rpm
